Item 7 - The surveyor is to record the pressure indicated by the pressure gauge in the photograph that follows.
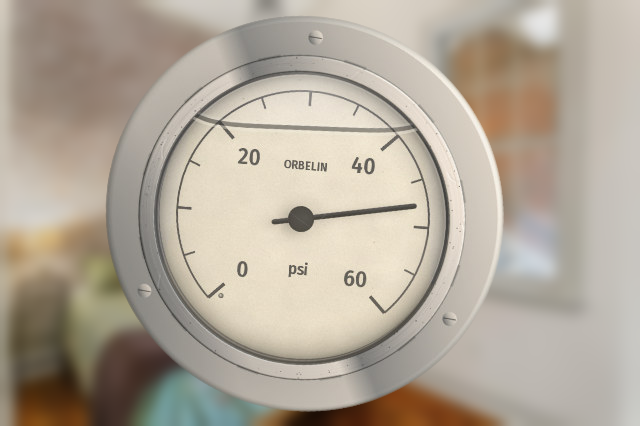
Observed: 47.5 psi
